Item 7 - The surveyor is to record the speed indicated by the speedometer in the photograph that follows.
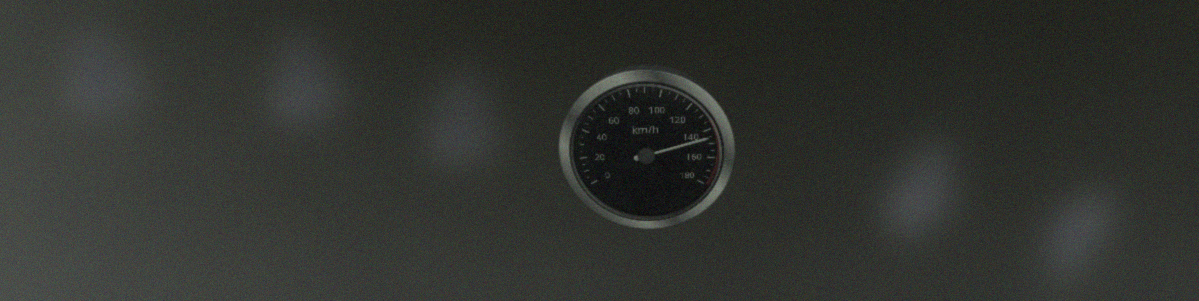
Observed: 145 km/h
